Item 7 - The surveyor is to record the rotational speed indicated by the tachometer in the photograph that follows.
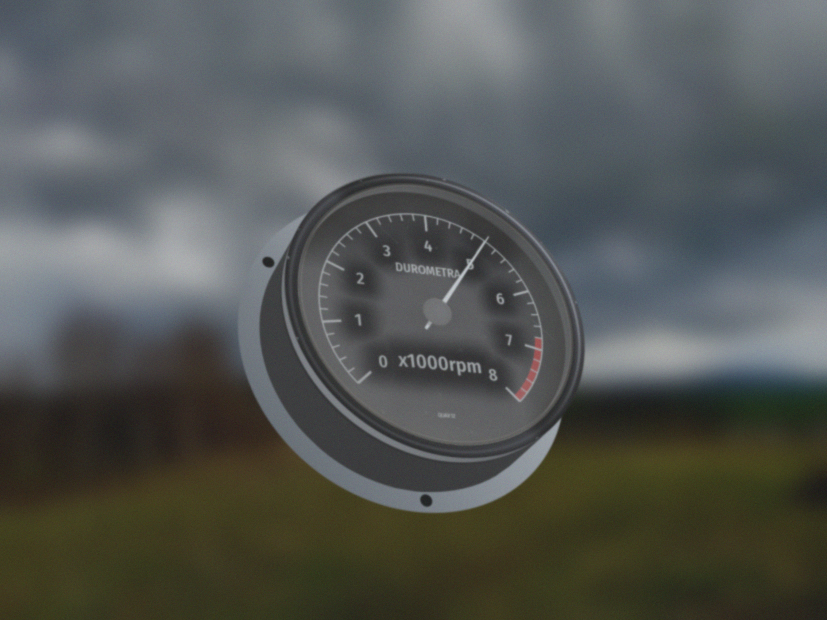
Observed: 5000 rpm
